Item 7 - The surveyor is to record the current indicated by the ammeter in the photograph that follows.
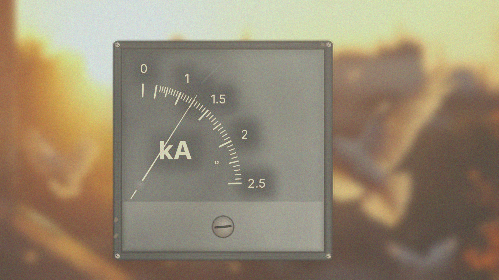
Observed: 1.25 kA
